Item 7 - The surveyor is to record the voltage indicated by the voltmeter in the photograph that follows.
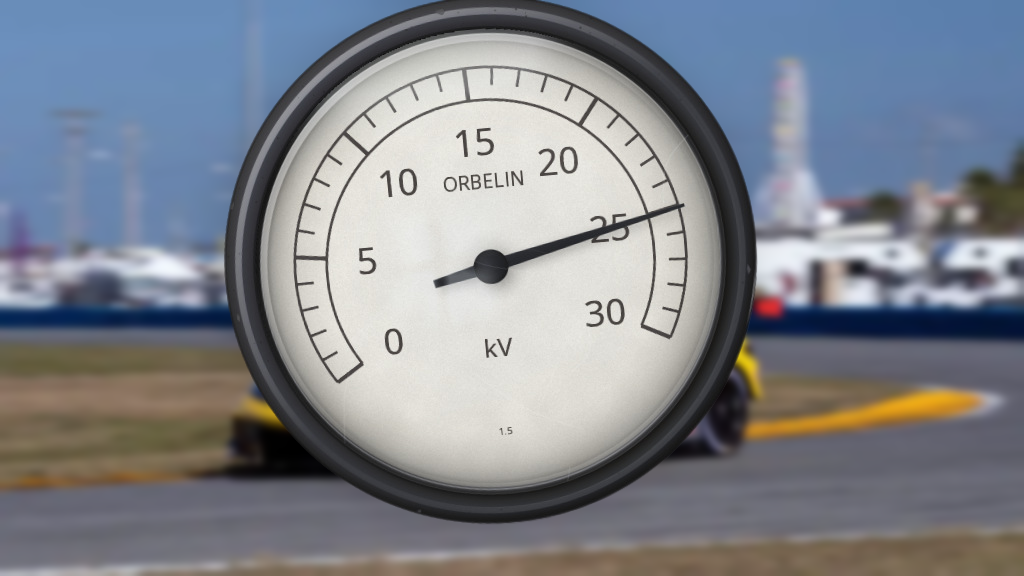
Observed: 25 kV
